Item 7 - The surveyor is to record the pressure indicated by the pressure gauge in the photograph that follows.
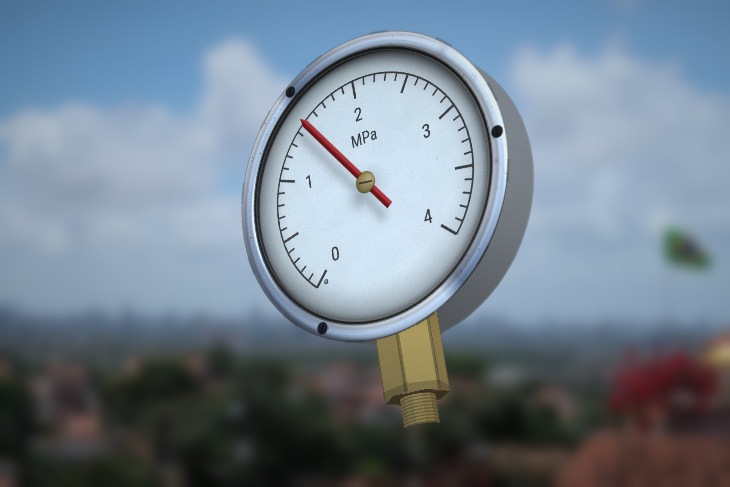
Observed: 1.5 MPa
